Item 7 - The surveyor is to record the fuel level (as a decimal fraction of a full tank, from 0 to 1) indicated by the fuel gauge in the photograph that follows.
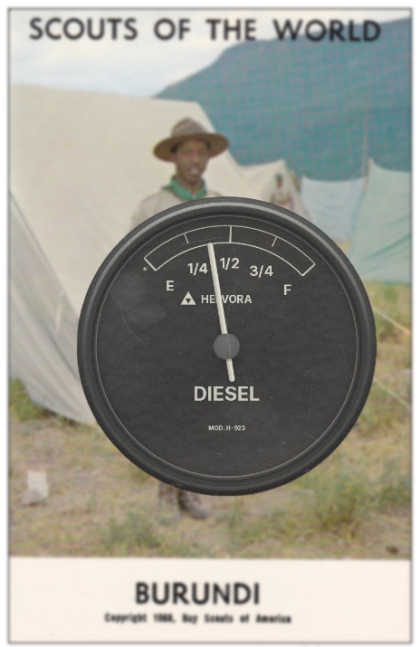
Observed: 0.375
